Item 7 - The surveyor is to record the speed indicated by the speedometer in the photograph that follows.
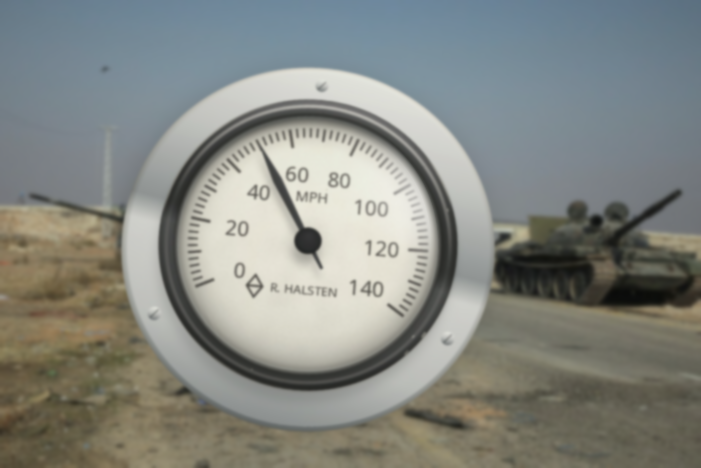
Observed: 50 mph
